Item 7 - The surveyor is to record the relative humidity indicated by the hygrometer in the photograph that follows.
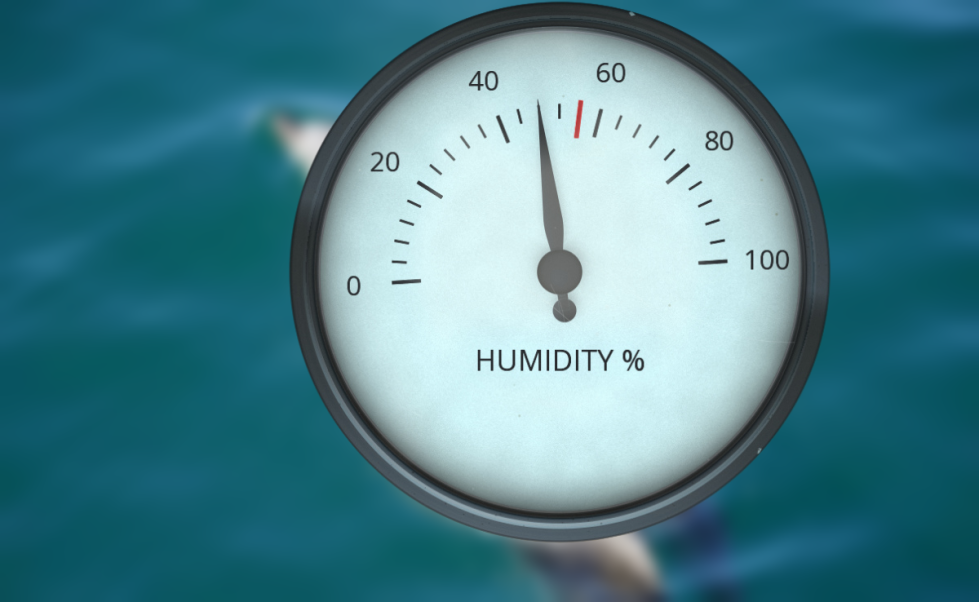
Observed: 48 %
